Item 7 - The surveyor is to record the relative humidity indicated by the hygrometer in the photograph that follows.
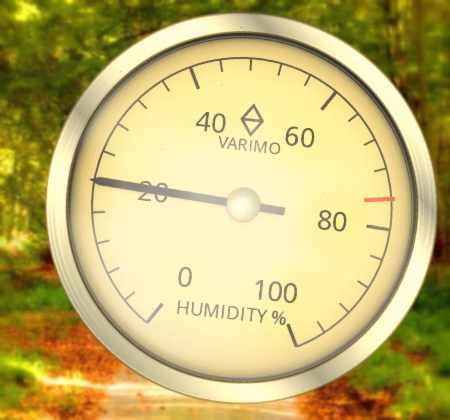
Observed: 20 %
